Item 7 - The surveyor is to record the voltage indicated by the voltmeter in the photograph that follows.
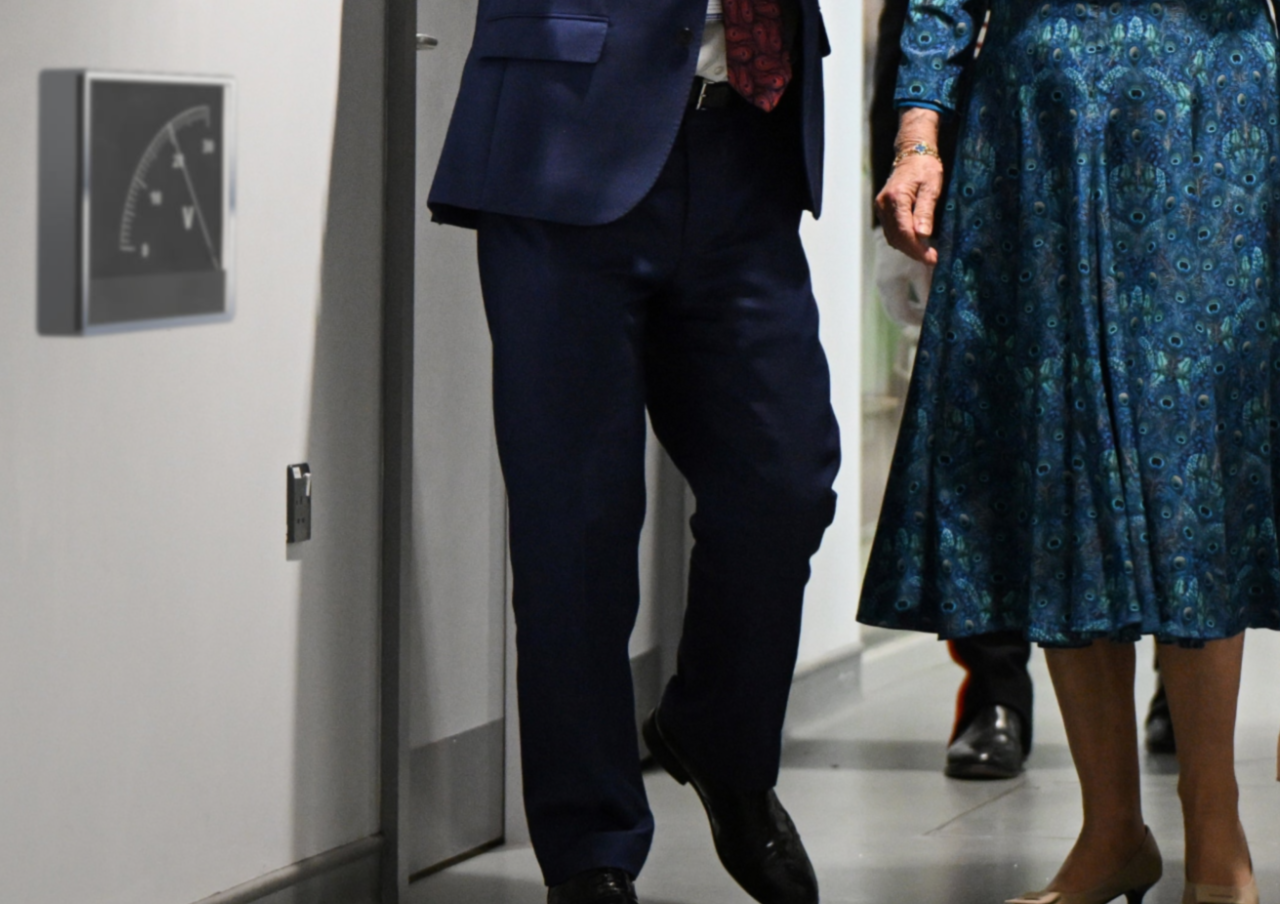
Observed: 20 V
